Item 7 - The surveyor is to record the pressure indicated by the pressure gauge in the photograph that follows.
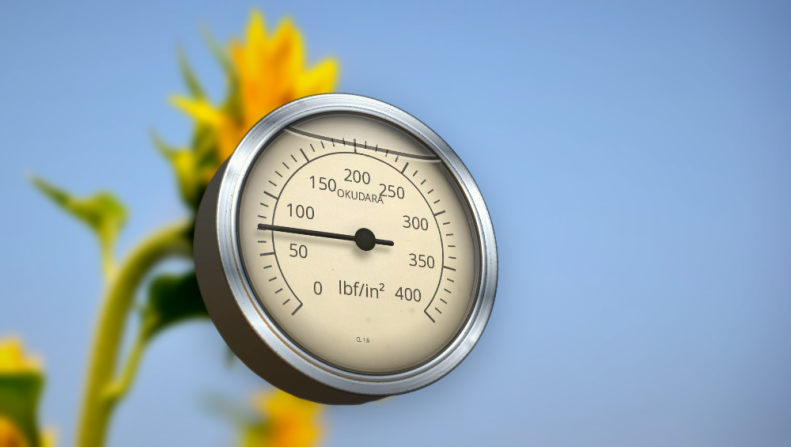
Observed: 70 psi
